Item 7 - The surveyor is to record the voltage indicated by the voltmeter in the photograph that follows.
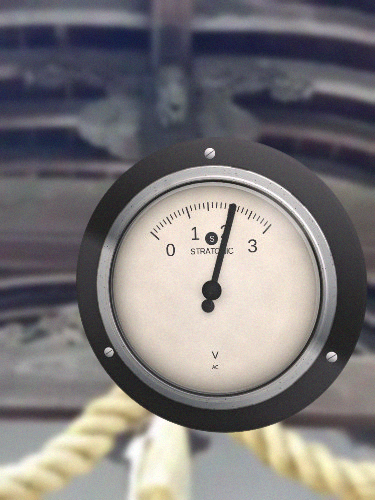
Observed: 2.1 V
